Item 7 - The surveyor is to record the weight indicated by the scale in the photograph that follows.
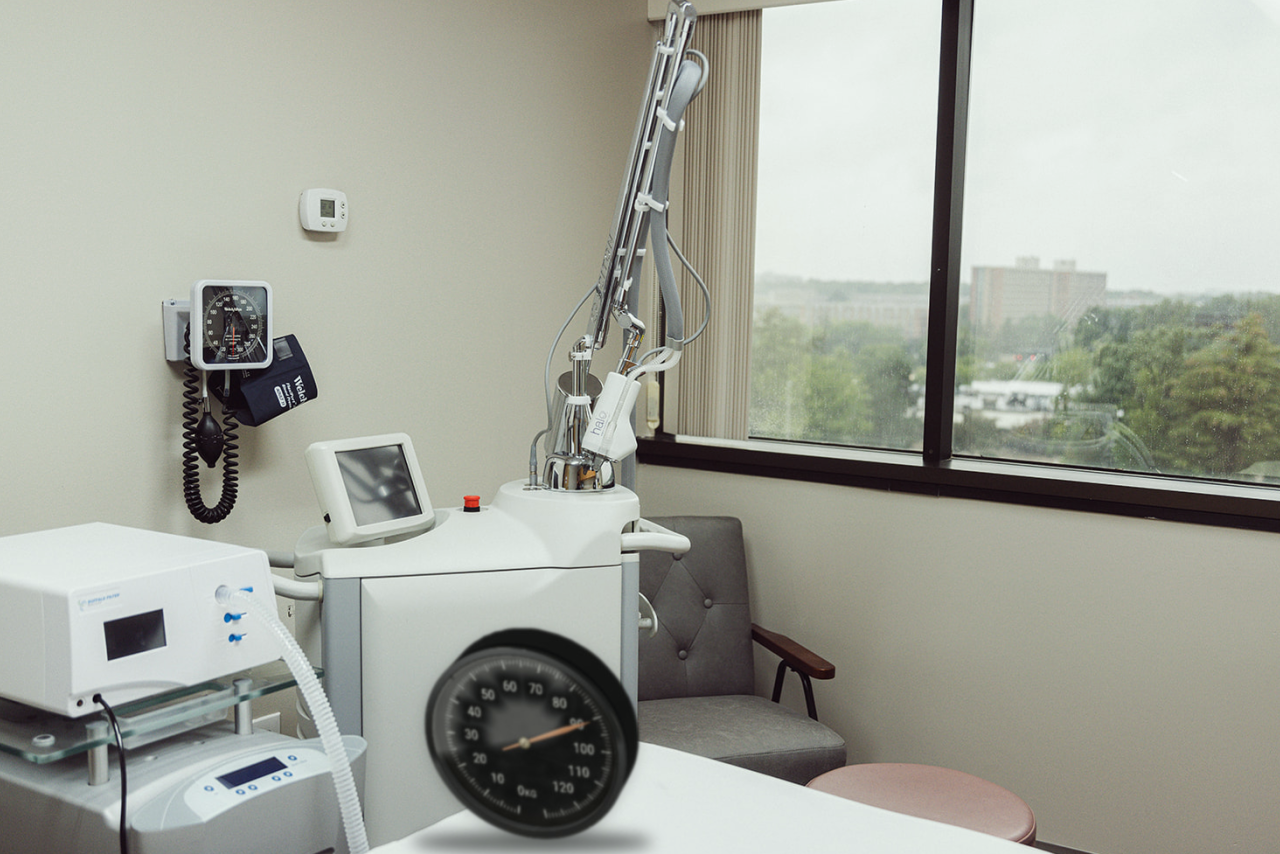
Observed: 90 kg
